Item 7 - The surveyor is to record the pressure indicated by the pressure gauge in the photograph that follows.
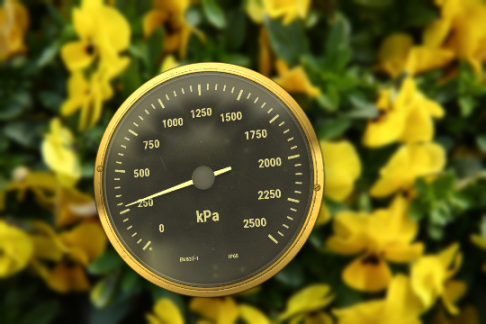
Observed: 275 kPa
